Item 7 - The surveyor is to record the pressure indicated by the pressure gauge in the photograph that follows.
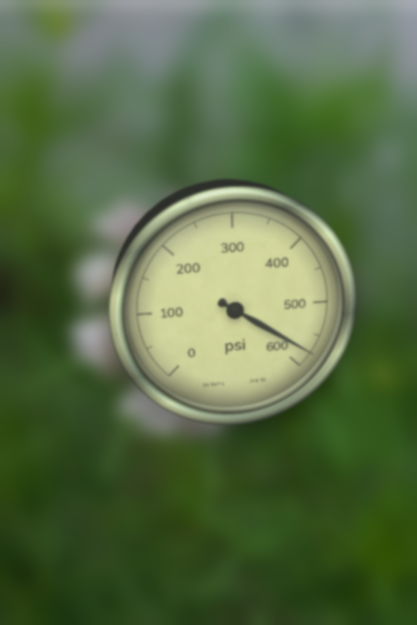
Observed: 575 psi
